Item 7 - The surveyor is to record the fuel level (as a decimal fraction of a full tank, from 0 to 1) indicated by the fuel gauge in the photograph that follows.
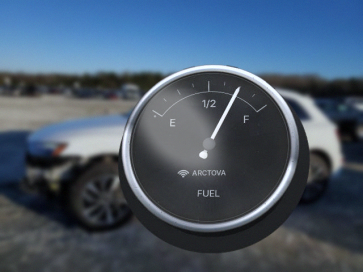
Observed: 0.75
